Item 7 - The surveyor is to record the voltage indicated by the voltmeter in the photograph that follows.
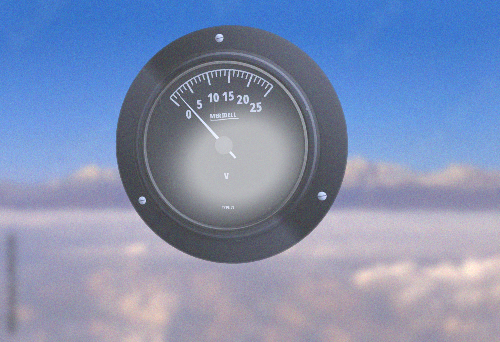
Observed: 2 V
